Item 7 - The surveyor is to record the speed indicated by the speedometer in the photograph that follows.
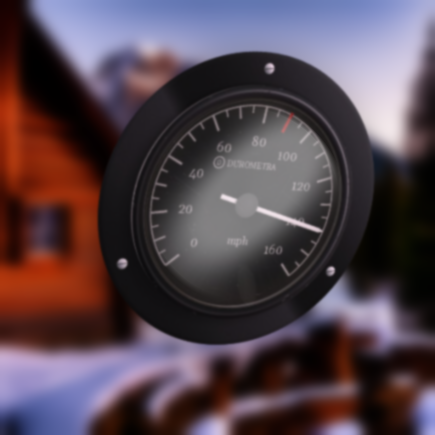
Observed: 140 mph
